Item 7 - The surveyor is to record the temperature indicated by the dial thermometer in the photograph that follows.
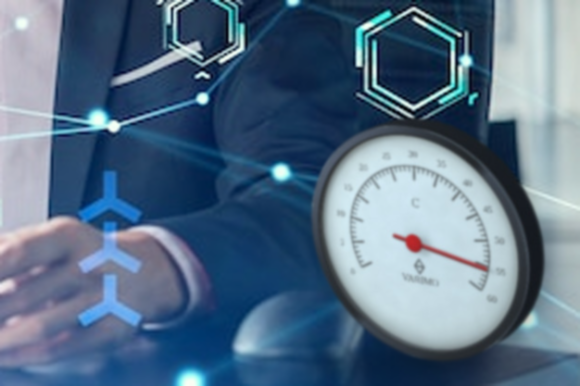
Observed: 55 °C
